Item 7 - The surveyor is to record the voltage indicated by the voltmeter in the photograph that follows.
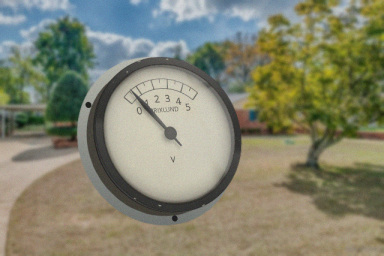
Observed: 0.5 V
